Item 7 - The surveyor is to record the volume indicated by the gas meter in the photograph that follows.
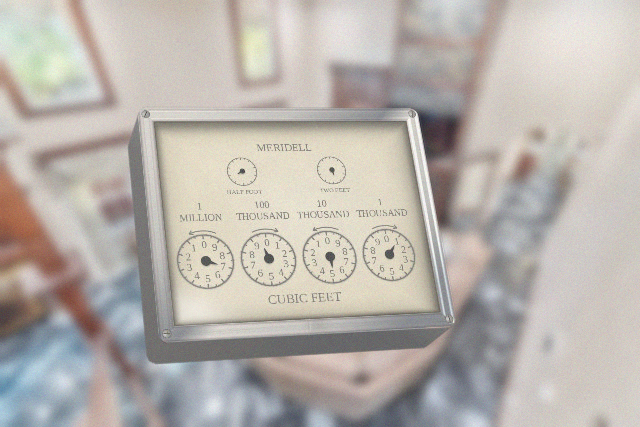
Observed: 695100 ft³
